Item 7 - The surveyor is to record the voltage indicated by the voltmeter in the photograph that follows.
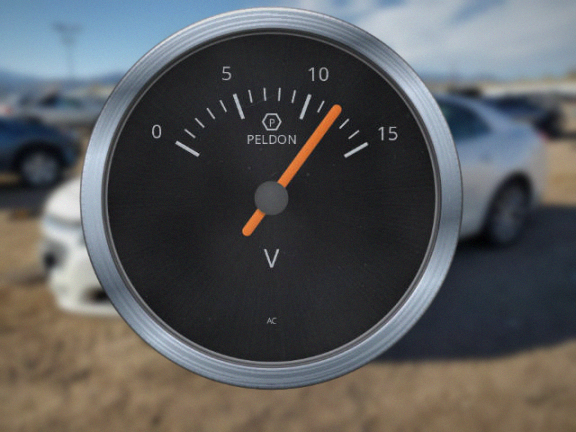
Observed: 12 V
